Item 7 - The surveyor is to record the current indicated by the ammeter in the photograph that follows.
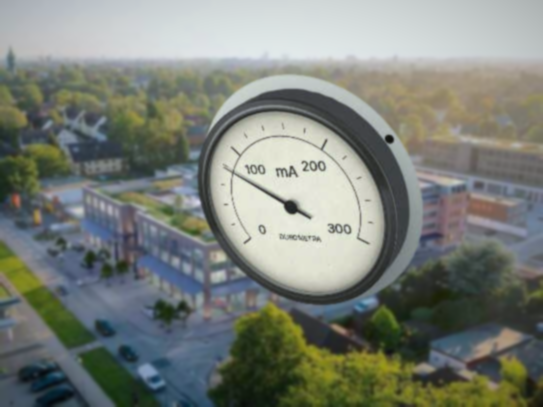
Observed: 80 mA
